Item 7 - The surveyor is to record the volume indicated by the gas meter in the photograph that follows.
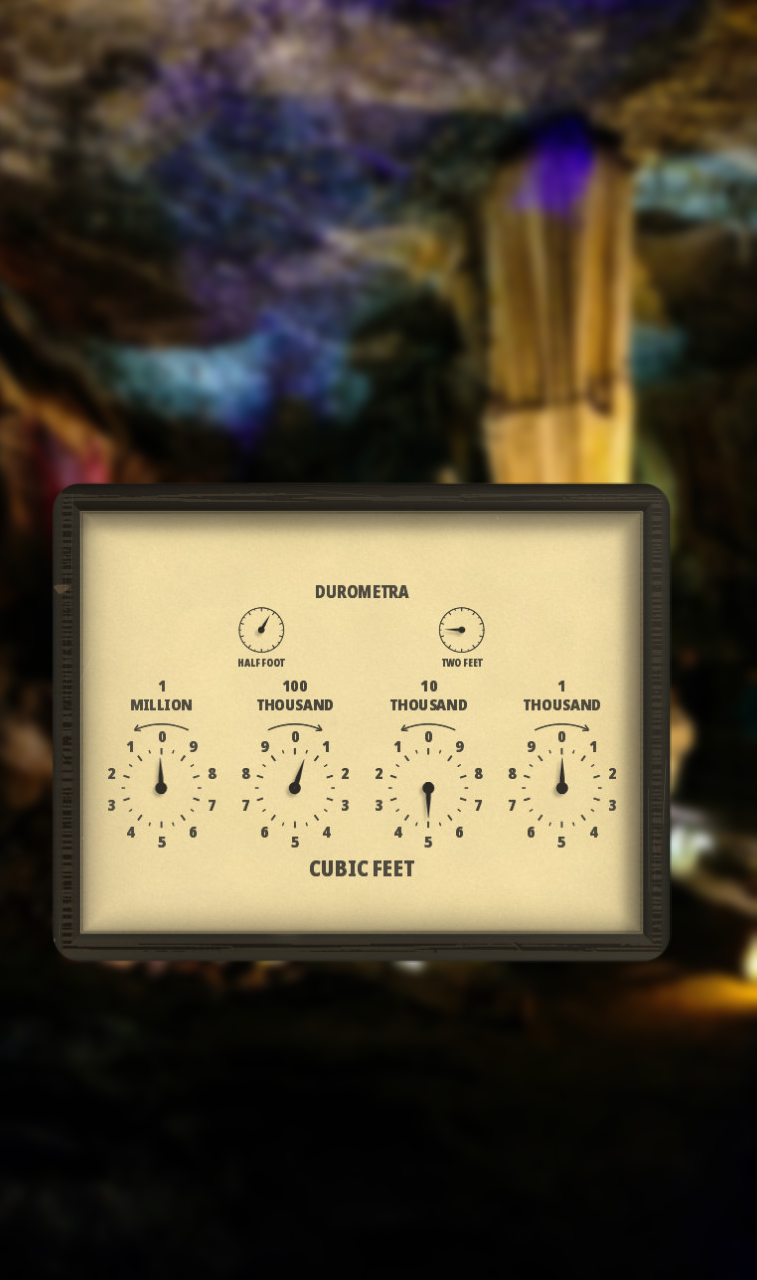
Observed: 5000 ft³
